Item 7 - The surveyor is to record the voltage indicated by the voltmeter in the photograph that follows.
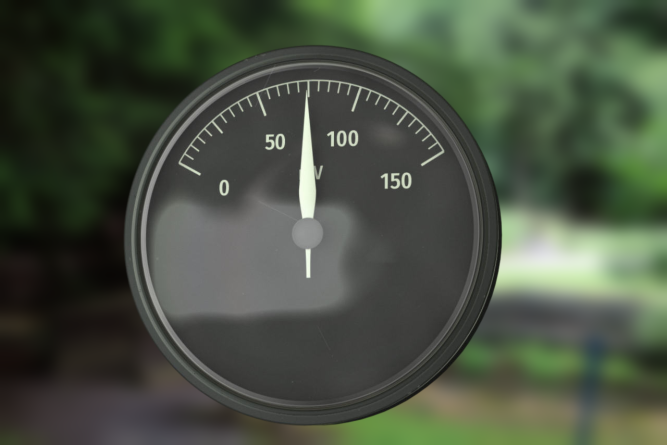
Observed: 75 mV
